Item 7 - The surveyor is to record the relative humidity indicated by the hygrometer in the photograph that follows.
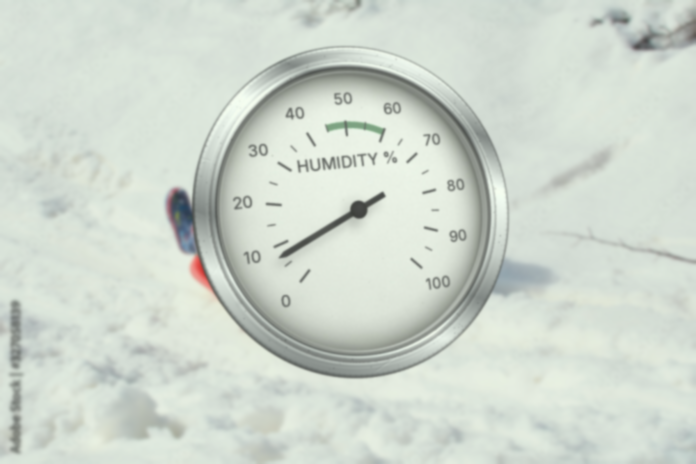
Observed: 7.5 %
